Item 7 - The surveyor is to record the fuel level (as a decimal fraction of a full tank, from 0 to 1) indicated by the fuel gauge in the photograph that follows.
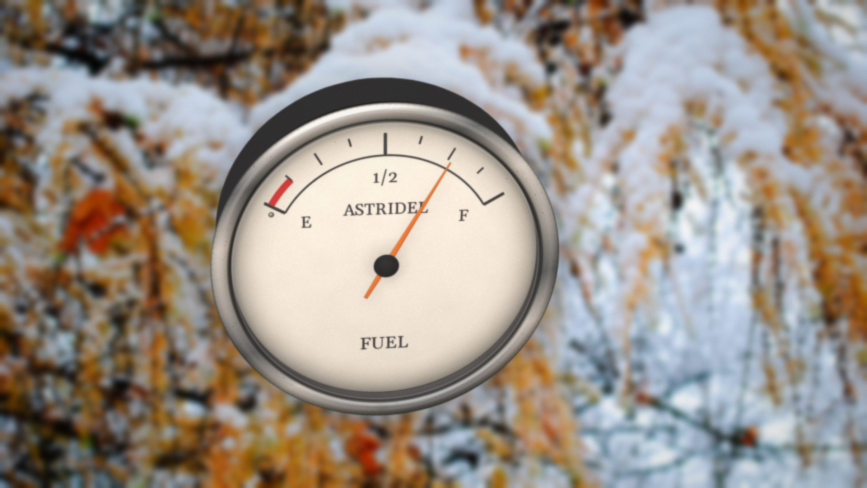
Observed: 0.75
